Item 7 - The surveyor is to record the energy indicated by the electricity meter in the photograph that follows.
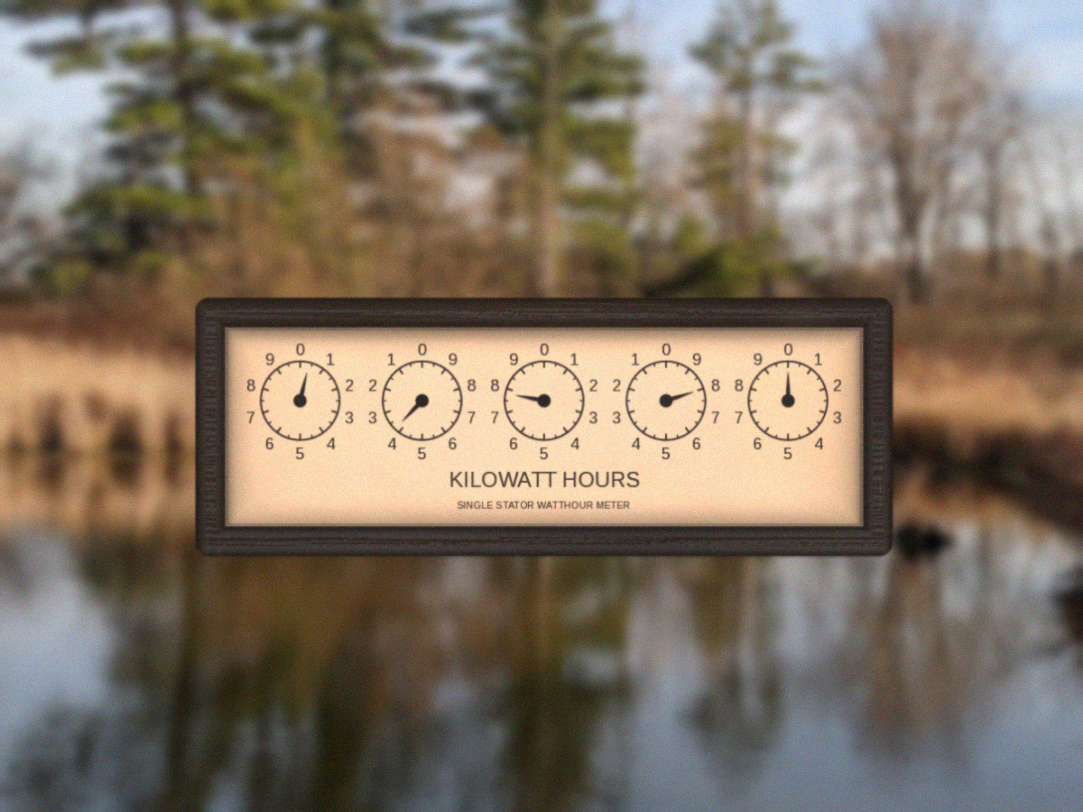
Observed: 3780 kWh
